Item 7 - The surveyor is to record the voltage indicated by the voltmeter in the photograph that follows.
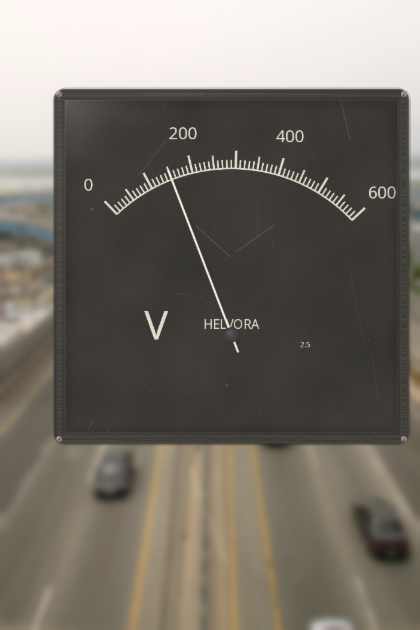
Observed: 150 V
